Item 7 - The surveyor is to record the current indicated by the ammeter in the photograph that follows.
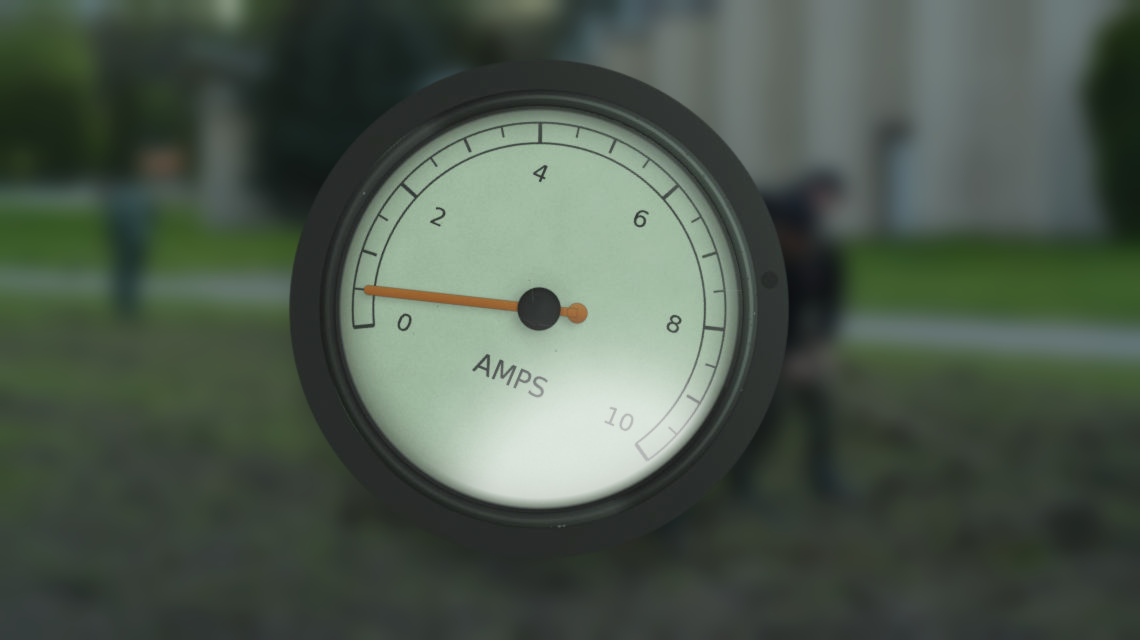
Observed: 0.5 A
